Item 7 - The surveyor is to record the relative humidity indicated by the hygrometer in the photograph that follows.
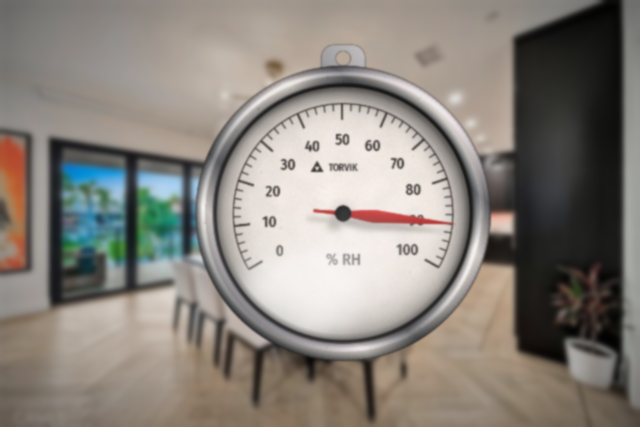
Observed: 90 %
